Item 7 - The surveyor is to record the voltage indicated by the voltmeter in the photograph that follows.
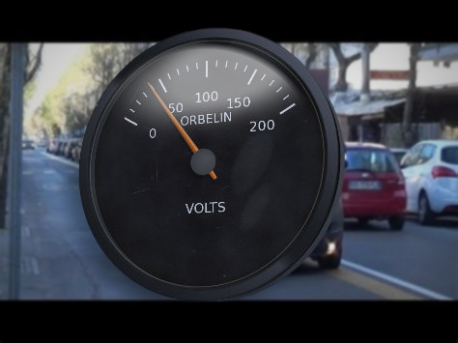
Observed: 40 V
